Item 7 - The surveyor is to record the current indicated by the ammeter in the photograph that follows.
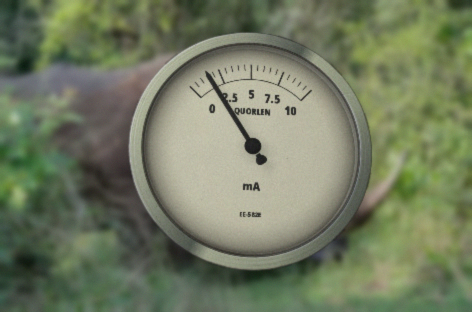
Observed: 1.5 mA
